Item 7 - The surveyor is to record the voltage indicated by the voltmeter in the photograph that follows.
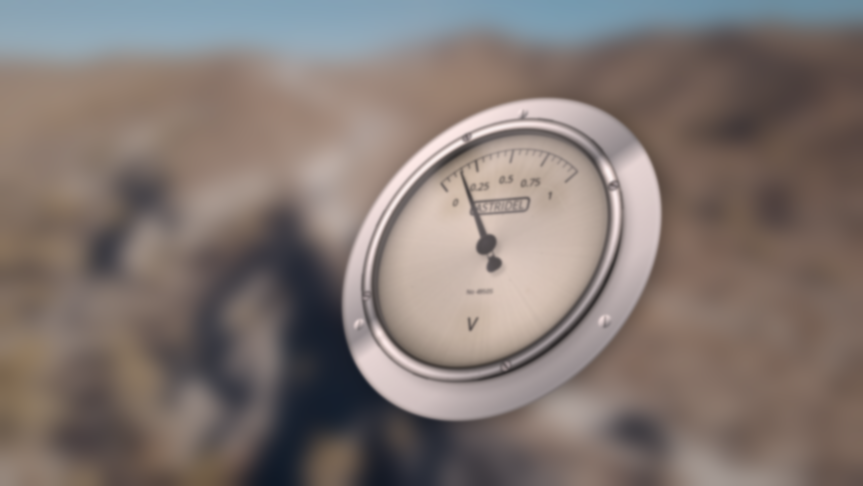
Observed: 0.15 V
